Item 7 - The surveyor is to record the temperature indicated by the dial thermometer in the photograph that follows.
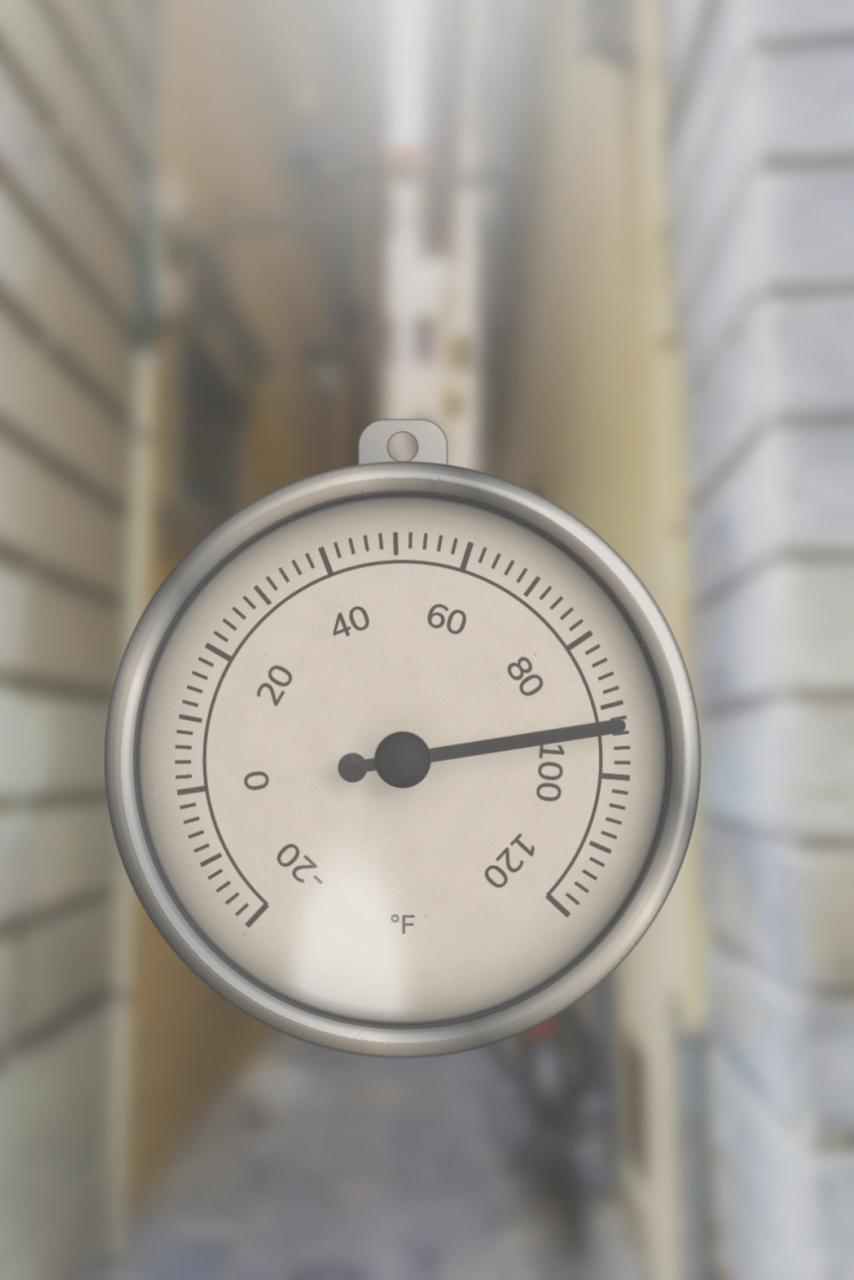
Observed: 93 °F
